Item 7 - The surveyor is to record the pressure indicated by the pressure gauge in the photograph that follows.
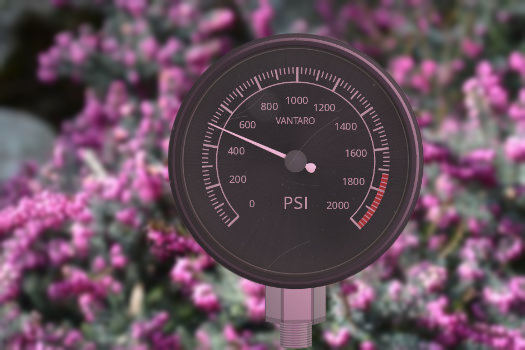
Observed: 500 psi
